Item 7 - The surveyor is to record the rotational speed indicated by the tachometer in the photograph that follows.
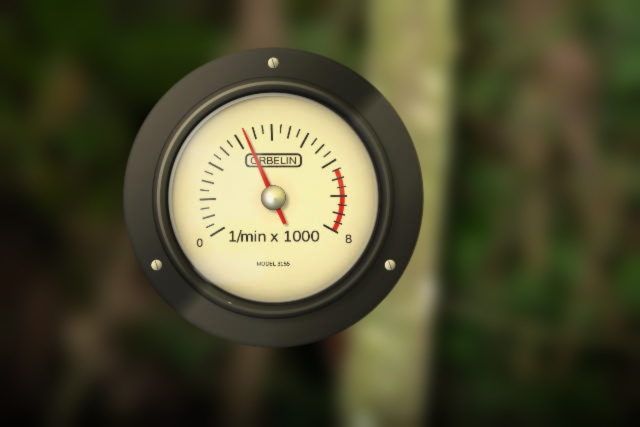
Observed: 3250 rpm
